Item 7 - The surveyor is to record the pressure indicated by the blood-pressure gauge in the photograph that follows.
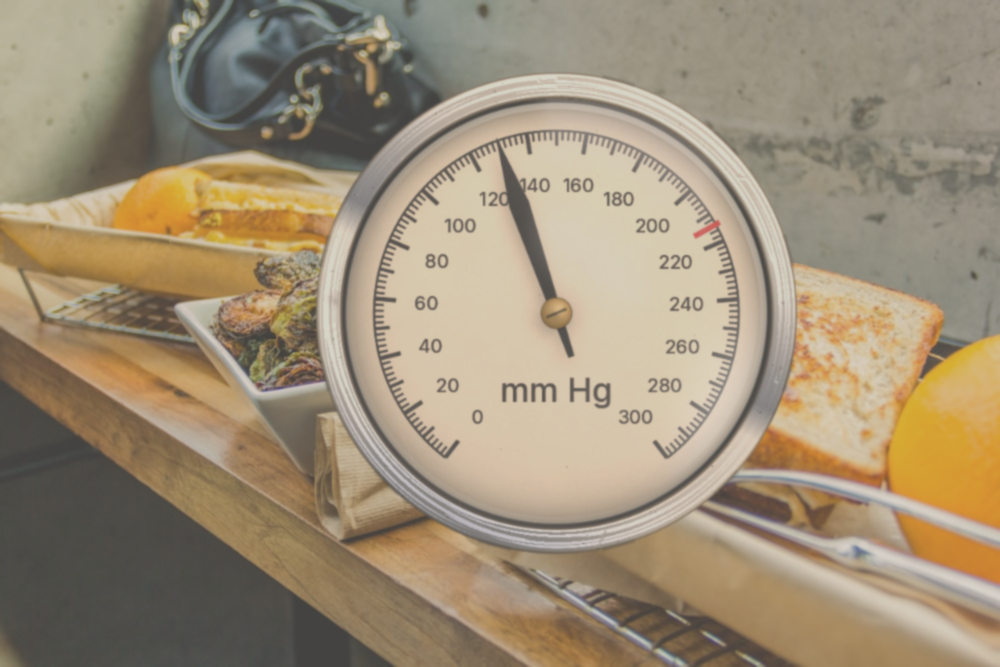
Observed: 130 mmHg
